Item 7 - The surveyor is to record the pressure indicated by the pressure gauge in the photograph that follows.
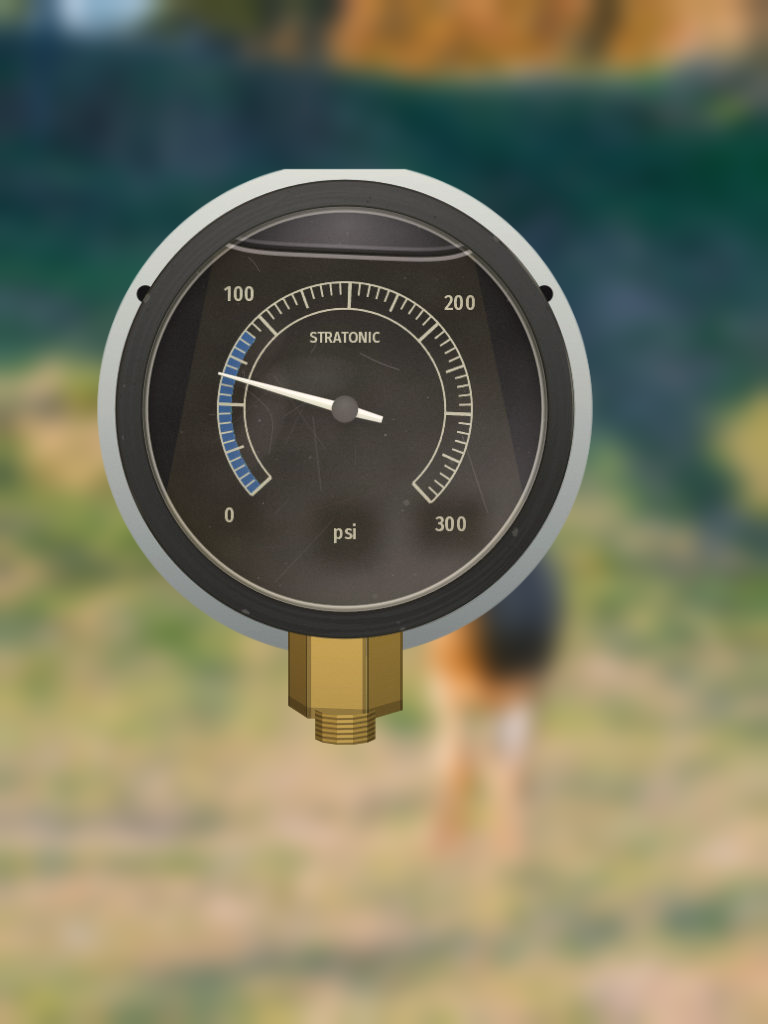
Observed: 65 psi
